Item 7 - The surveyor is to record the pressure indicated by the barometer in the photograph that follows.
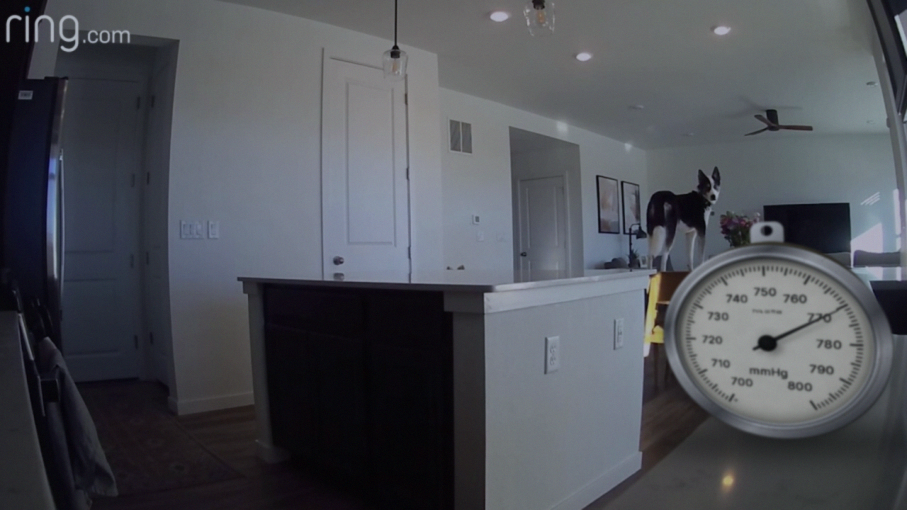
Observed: 770 mmHg
